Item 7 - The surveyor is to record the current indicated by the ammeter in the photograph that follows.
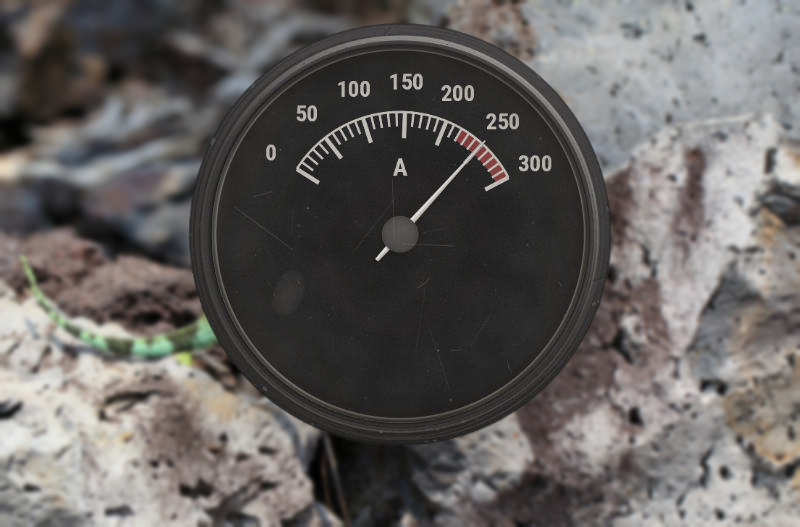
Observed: 250 A
